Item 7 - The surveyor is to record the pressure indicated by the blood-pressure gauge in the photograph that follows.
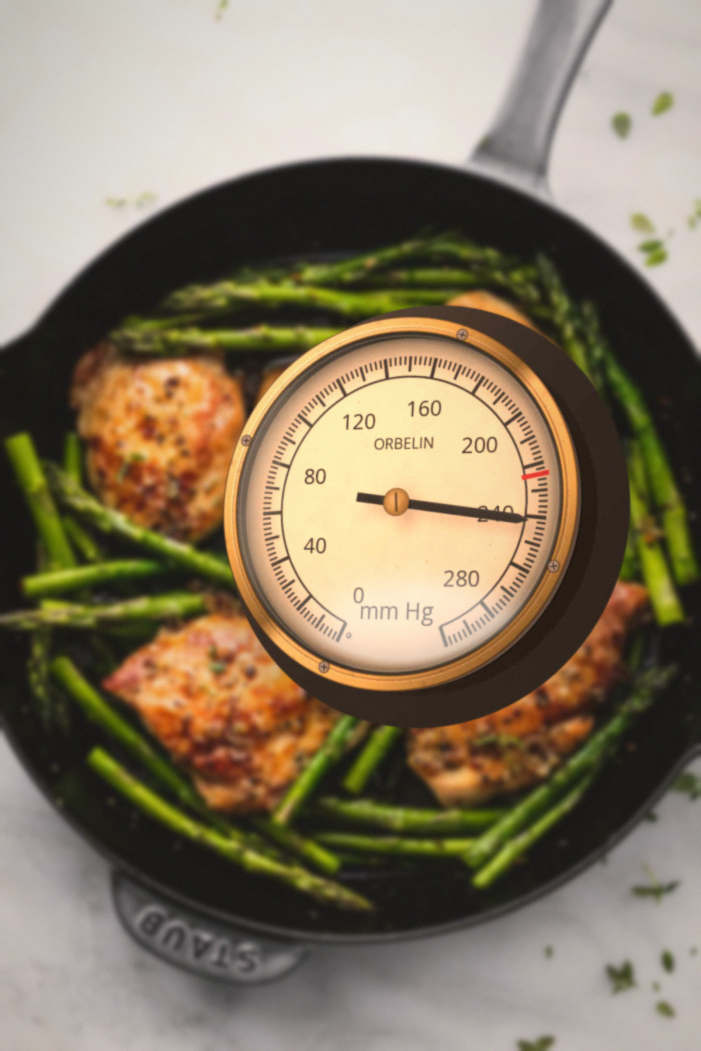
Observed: 242 mmHg
